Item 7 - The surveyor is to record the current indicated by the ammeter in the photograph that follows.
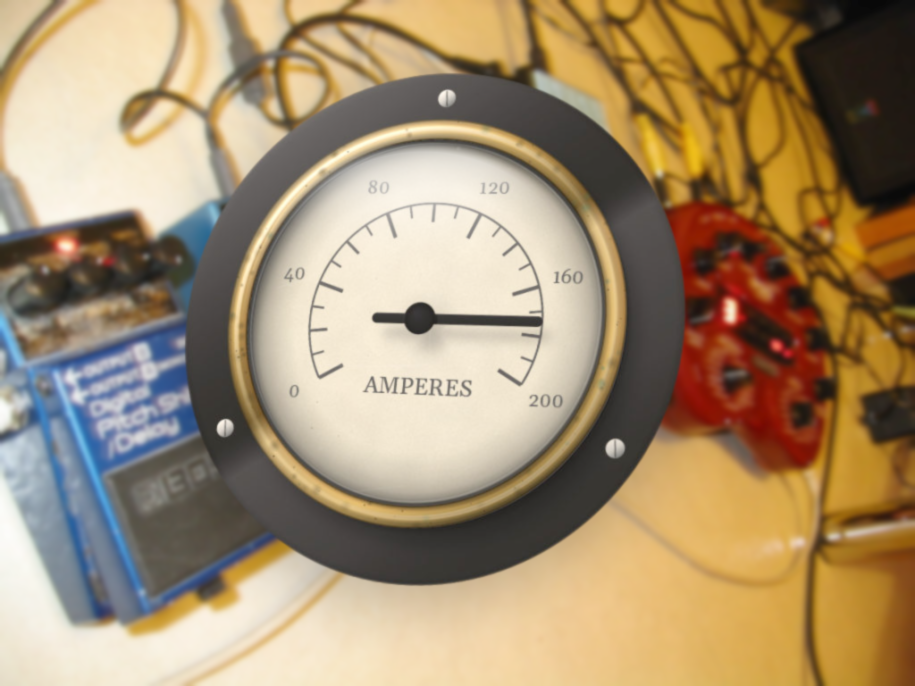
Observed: 175 A
